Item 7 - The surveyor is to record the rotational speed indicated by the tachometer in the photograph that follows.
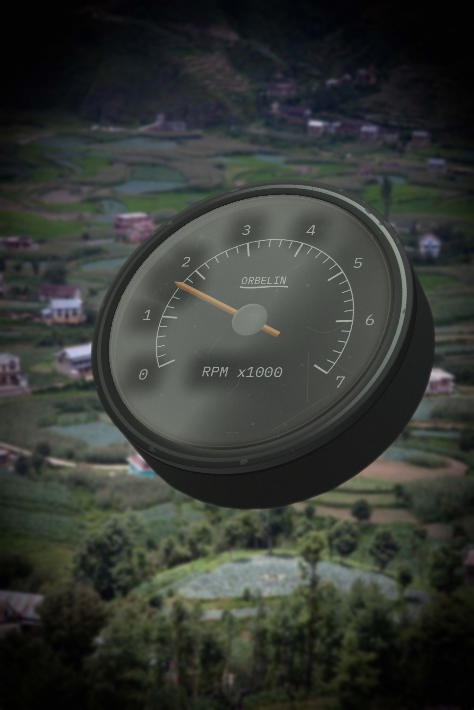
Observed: 1600 rpm
